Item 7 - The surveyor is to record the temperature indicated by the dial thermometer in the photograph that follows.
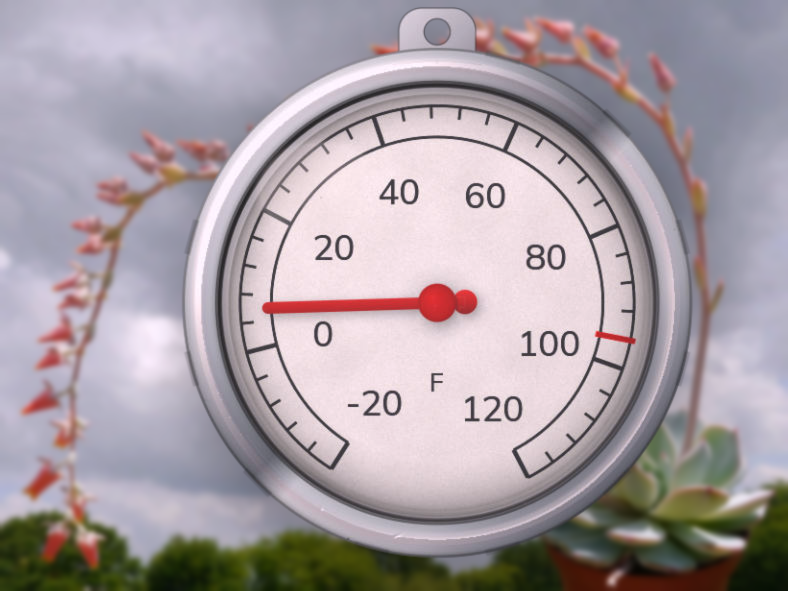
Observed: 6 °F
